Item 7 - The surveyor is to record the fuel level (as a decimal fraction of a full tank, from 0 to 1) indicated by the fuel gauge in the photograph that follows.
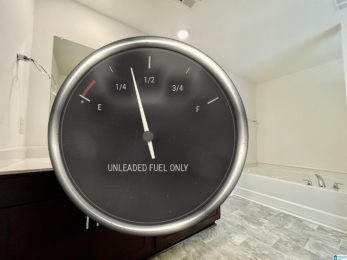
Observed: 0.375
